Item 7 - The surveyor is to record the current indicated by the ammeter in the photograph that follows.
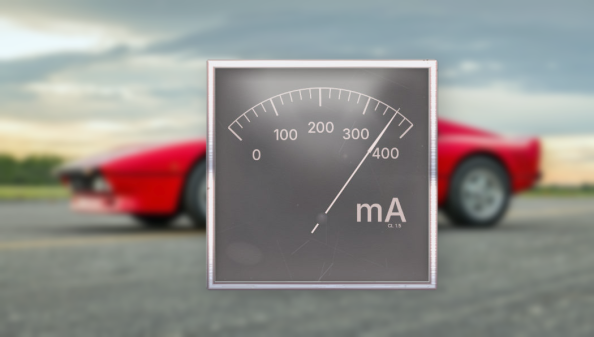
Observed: 360 mA
